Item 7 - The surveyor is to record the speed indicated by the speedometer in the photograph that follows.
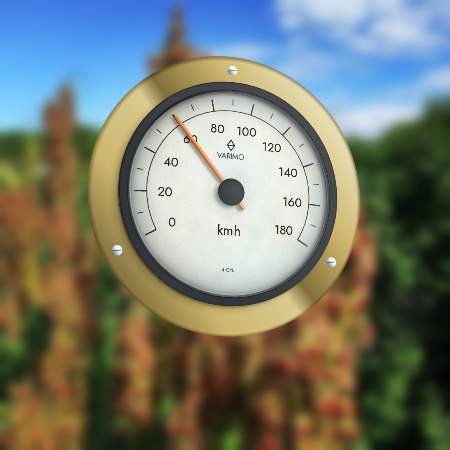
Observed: 60 km/h
